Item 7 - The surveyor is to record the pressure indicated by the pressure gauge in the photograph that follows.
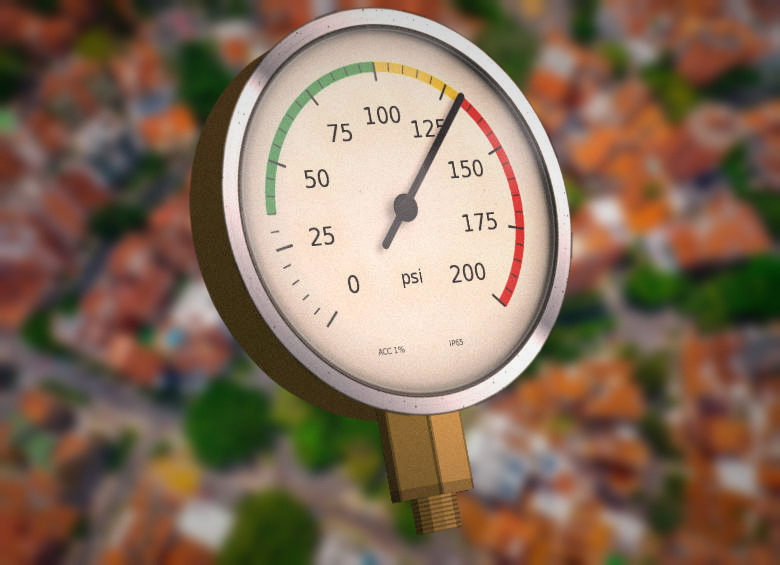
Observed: 130 psi
